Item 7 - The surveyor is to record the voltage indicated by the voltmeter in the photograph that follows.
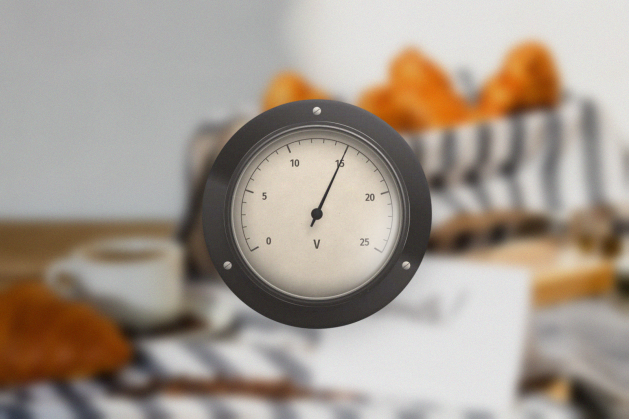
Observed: 15 V
